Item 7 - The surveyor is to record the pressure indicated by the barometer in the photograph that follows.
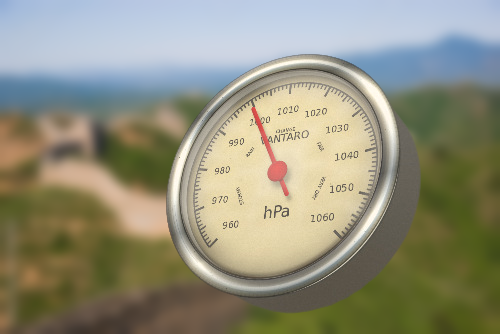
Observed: 1000 hPa
